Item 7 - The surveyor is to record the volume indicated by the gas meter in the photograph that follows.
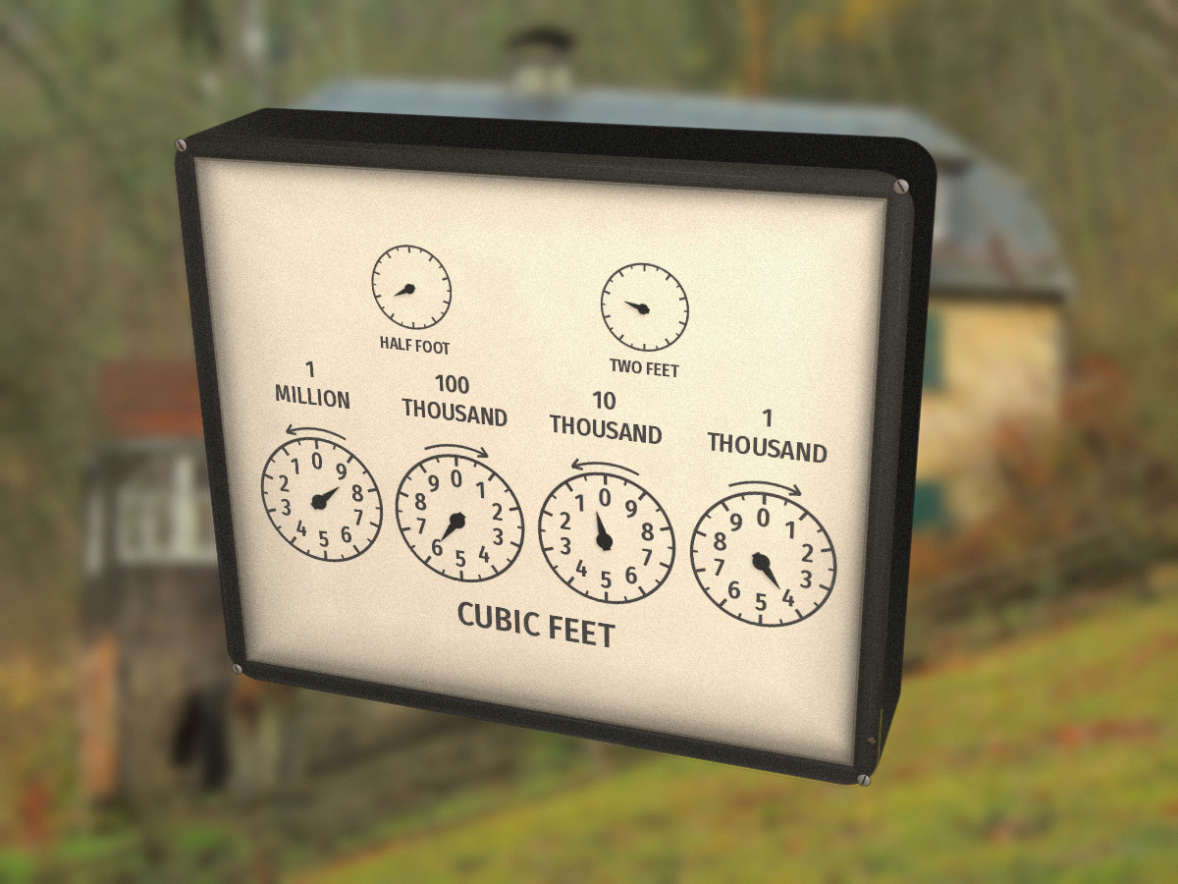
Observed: 860400 ft³
